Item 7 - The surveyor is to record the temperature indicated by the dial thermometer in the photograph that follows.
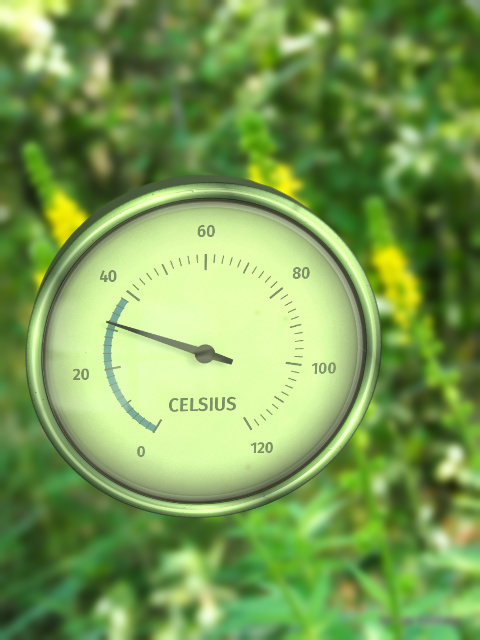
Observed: 32 °C
